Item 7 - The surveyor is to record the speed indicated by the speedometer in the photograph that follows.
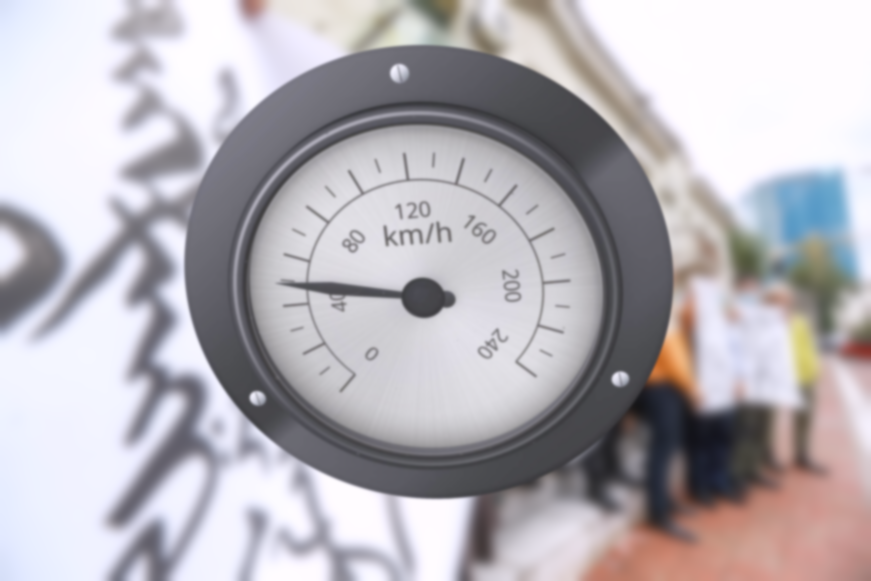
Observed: 50 km/h
